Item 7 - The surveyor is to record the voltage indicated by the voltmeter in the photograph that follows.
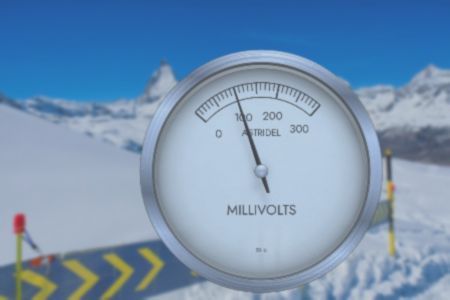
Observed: 100 mV
